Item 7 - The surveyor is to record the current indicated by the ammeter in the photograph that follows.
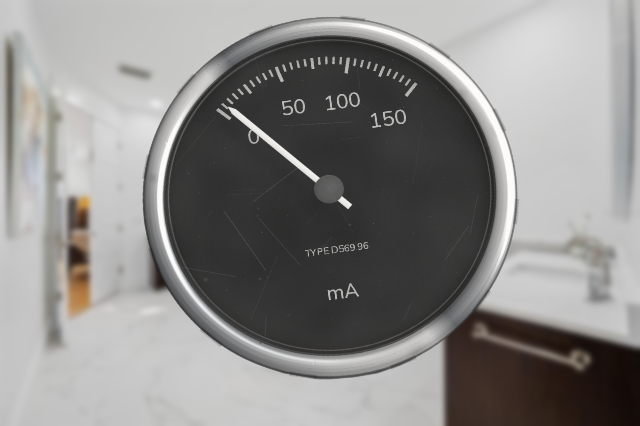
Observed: 5 mA
